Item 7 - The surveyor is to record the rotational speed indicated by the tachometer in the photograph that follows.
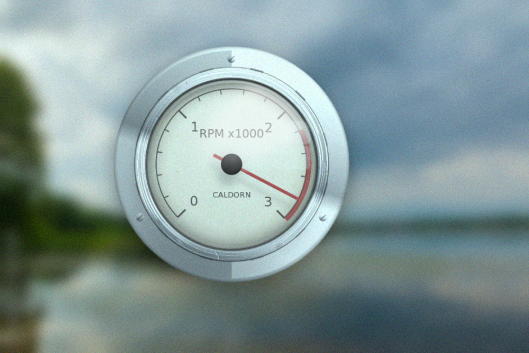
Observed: 2800 rpm
